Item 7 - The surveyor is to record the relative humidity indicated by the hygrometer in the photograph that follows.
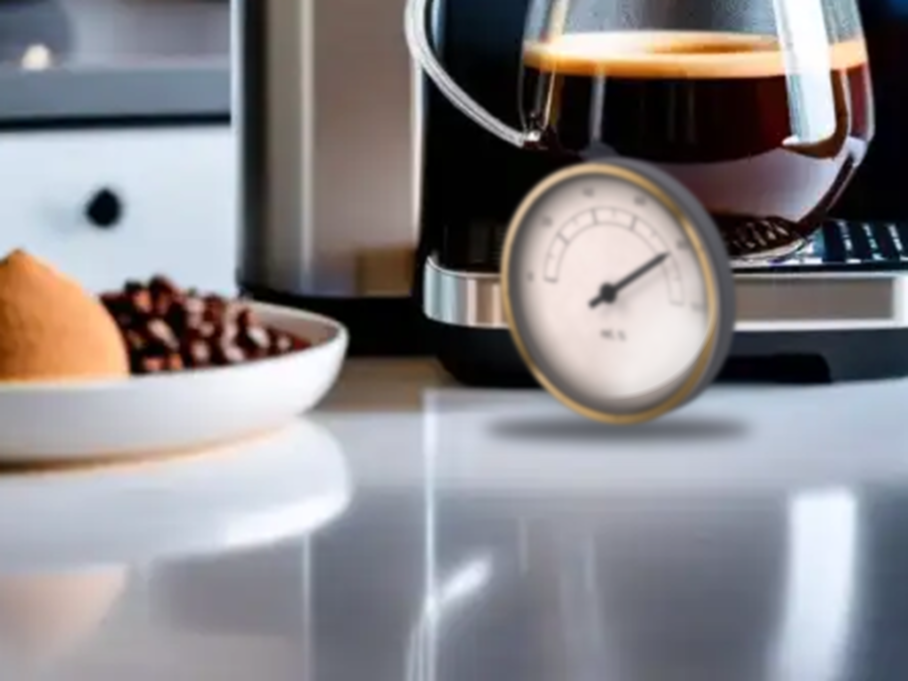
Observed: 80 %
